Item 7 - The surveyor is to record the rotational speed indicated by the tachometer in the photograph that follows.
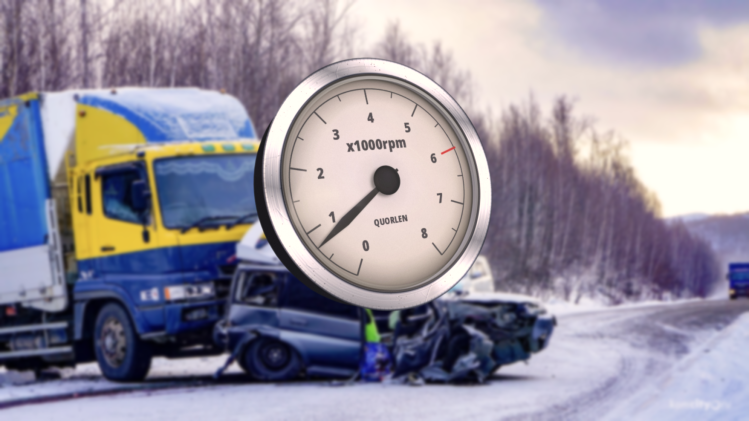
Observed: 750 rpm
